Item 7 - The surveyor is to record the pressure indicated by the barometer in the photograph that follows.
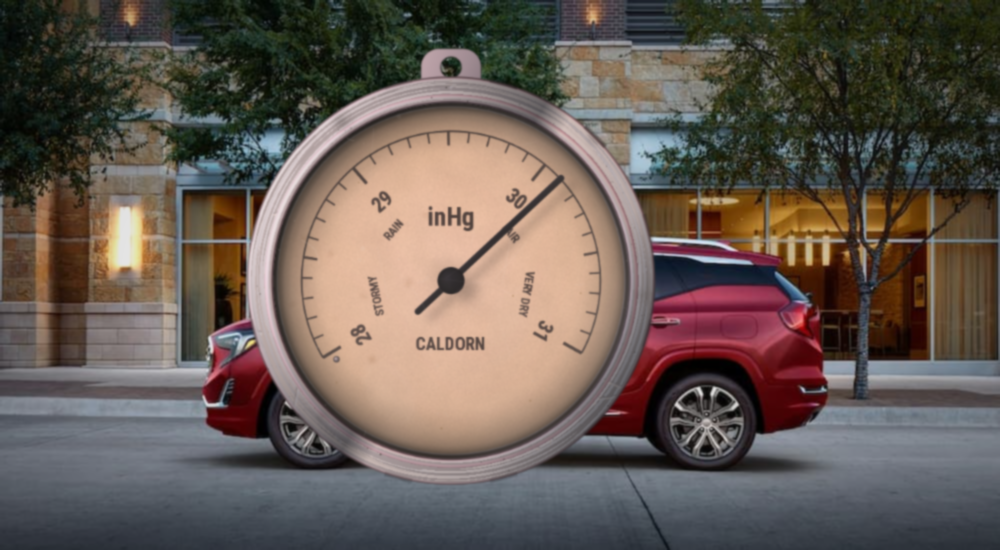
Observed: 30.1 inHg
